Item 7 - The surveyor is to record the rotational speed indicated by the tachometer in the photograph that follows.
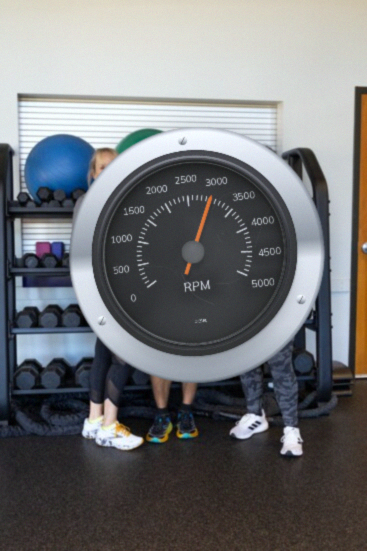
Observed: 3000 rpm
